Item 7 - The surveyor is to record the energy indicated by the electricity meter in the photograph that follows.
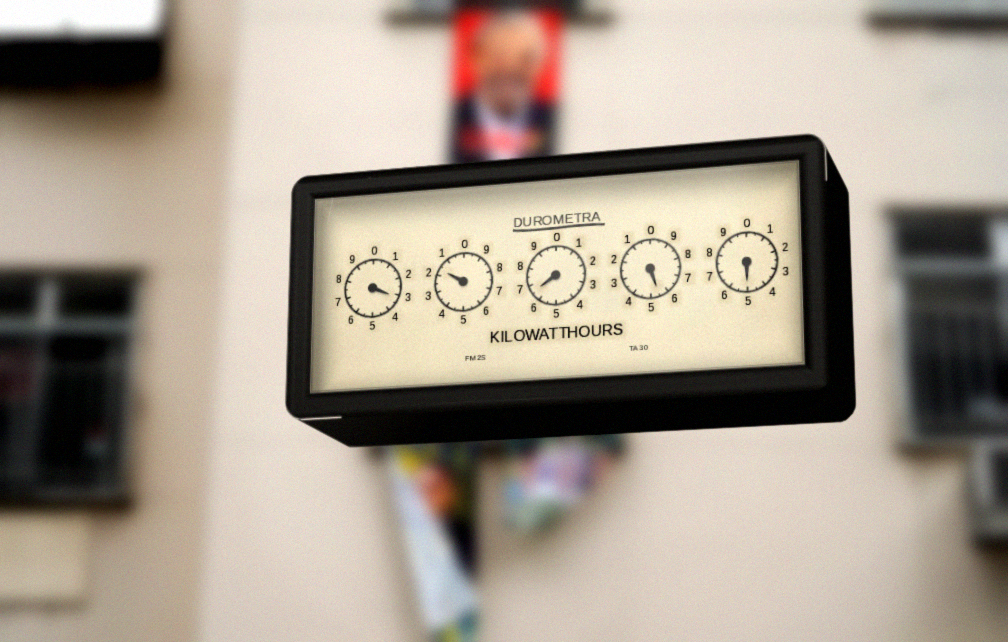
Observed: 31655 kWh
